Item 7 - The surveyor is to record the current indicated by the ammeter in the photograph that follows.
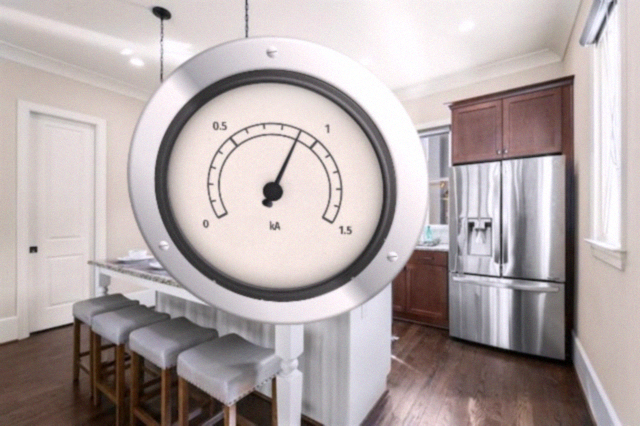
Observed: 0.9 kA
